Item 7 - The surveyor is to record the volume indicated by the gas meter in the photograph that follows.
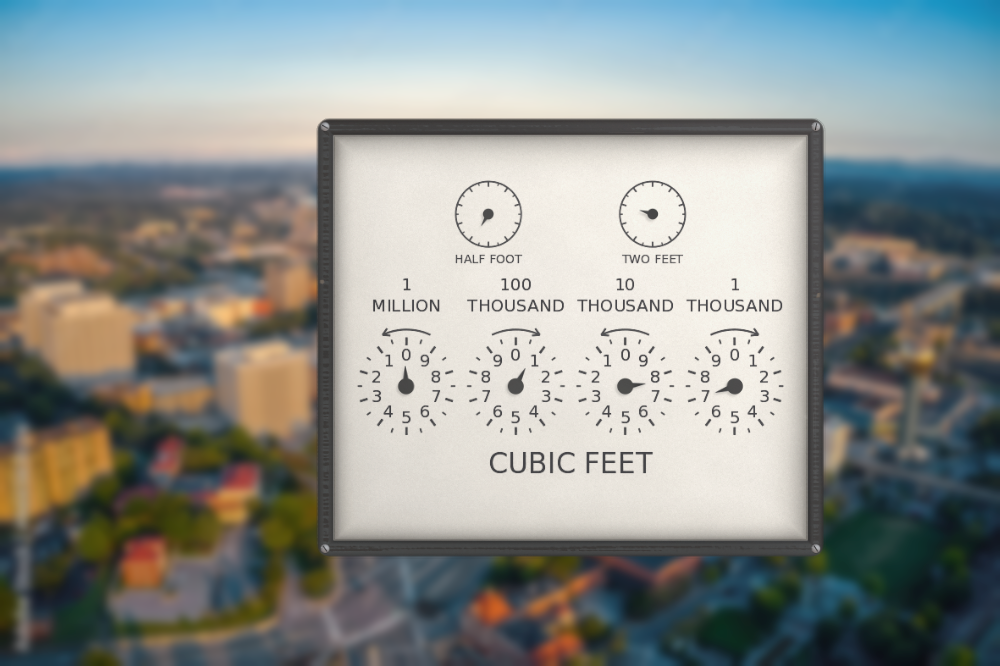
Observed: 7700 ft³
